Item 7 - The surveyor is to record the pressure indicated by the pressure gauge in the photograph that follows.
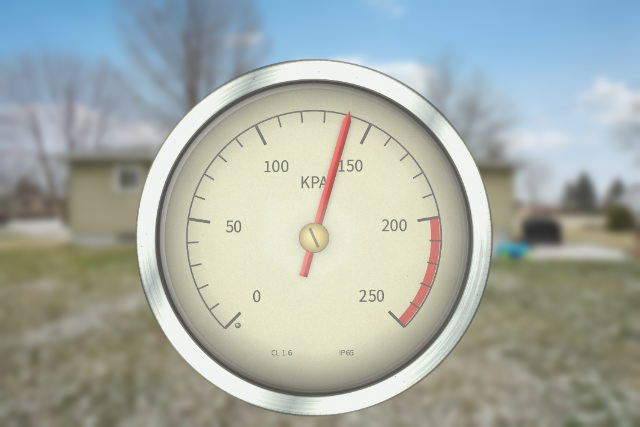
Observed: 140 kPa
